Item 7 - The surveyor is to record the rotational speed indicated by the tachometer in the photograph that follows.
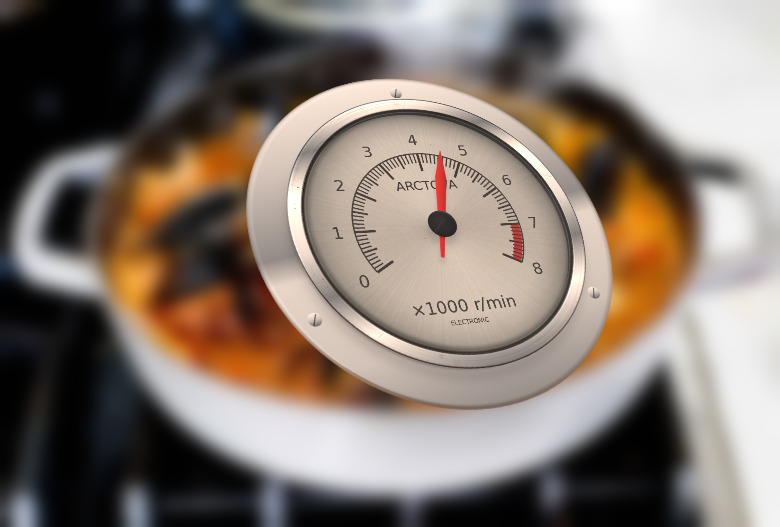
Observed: 4500 rpm
